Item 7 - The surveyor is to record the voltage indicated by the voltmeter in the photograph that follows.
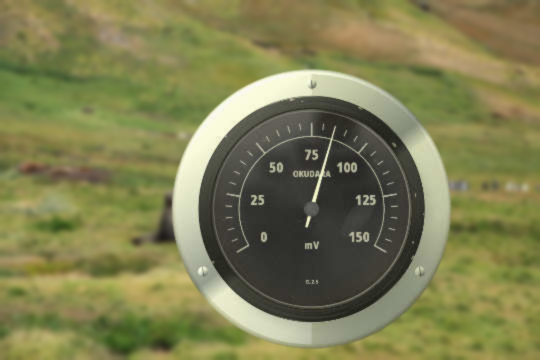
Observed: 85 mV
